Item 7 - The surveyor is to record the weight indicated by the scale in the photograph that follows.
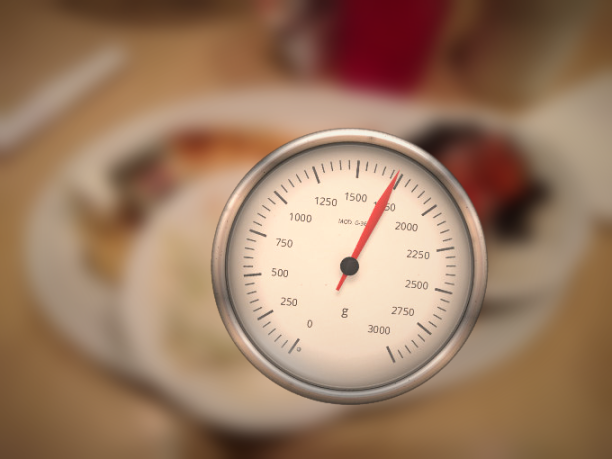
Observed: 1725 g
